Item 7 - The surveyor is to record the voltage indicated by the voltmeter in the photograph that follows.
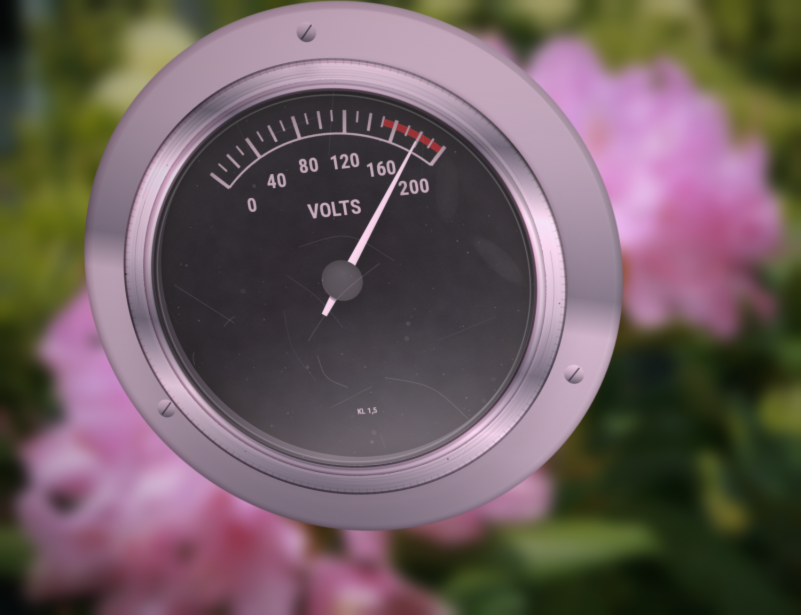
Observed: 180 V
